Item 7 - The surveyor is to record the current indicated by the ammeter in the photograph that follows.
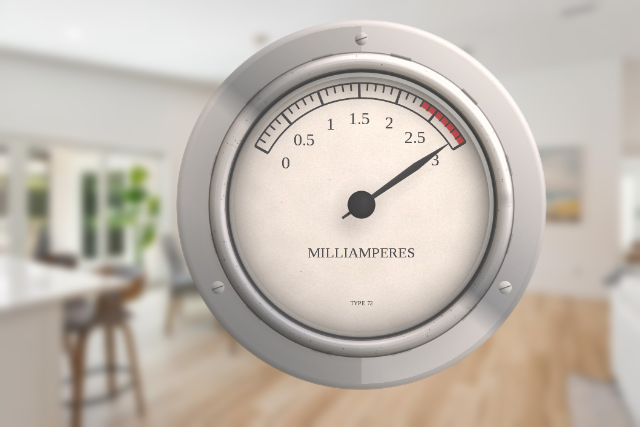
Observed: 2.9 mA
